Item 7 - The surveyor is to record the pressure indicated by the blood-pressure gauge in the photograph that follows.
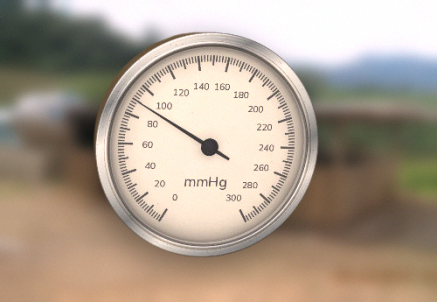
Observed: 90 mmHg
